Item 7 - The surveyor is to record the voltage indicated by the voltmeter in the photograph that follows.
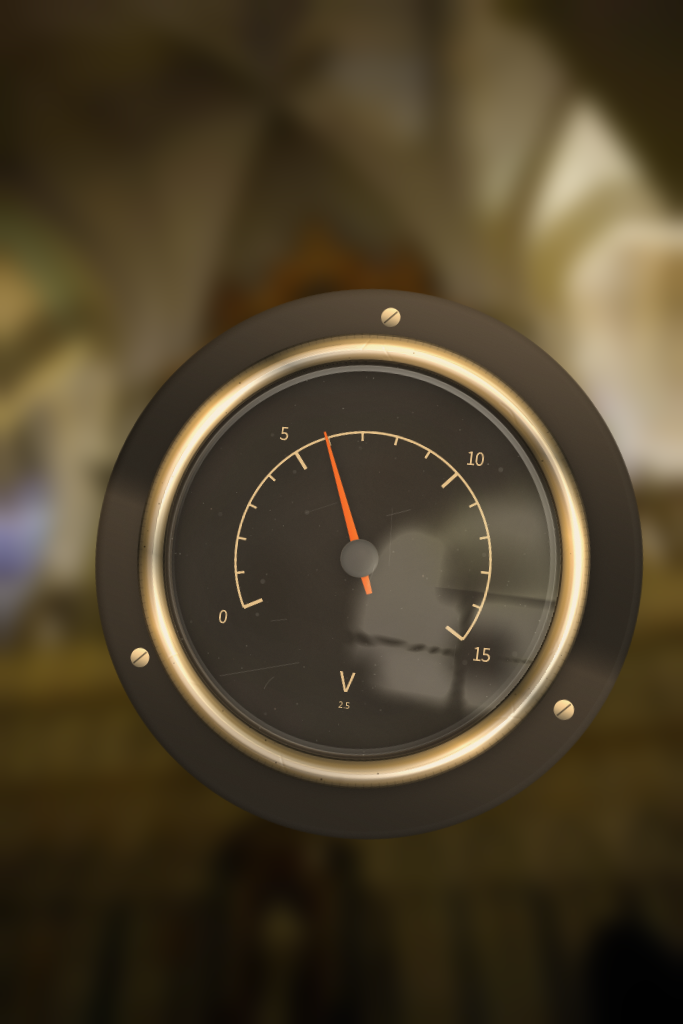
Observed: 6 V
